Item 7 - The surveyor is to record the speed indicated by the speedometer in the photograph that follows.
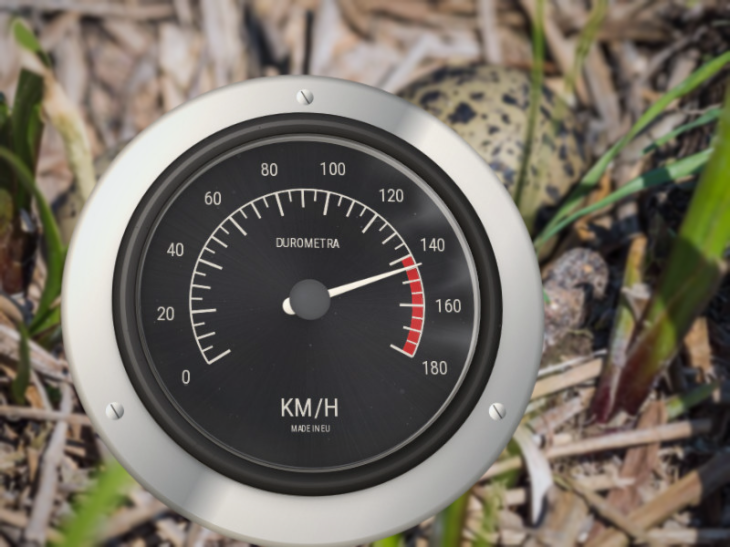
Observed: 145 km/h
